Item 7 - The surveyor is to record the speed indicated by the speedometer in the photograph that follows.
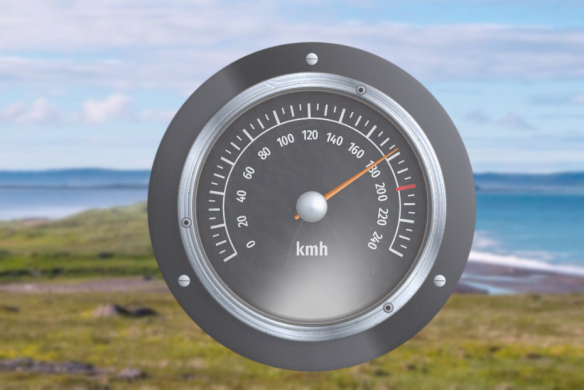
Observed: 177.5 km/h
